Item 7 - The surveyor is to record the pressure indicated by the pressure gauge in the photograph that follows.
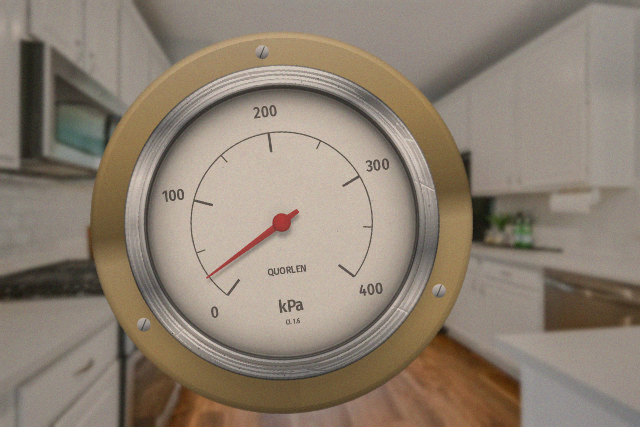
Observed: 25 kPa
